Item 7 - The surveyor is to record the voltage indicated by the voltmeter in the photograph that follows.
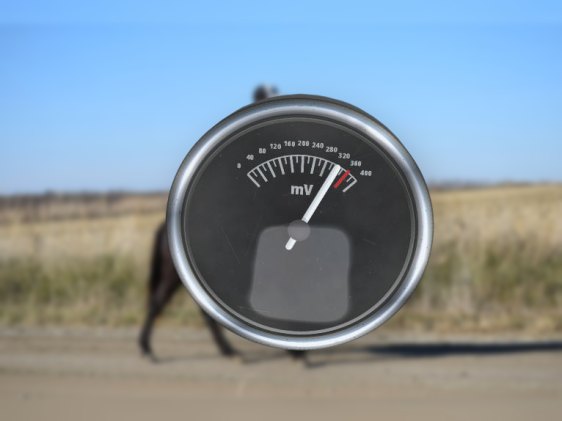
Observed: 320 mV
